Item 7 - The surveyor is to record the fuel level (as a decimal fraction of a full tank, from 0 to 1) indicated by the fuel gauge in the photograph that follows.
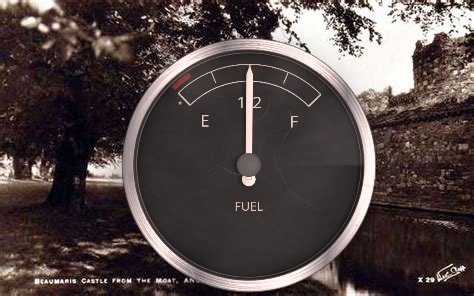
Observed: 0.5
